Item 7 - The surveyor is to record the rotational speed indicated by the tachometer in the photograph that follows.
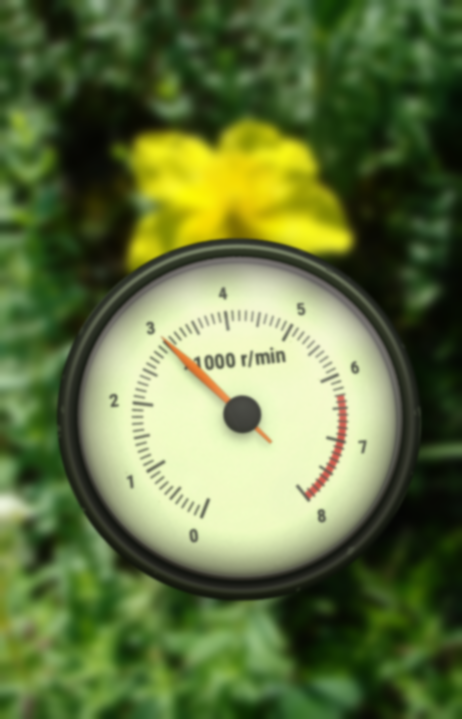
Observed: 3000 rpm
